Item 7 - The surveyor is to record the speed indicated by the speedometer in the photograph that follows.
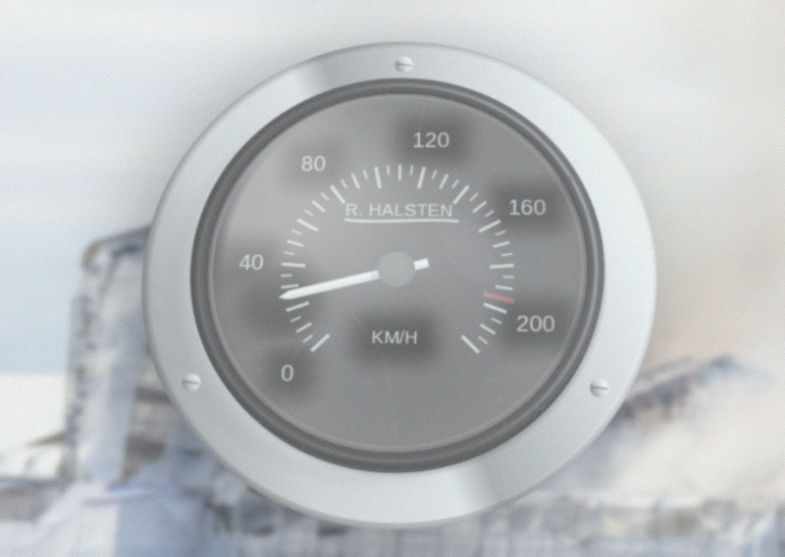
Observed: 25 km/h
